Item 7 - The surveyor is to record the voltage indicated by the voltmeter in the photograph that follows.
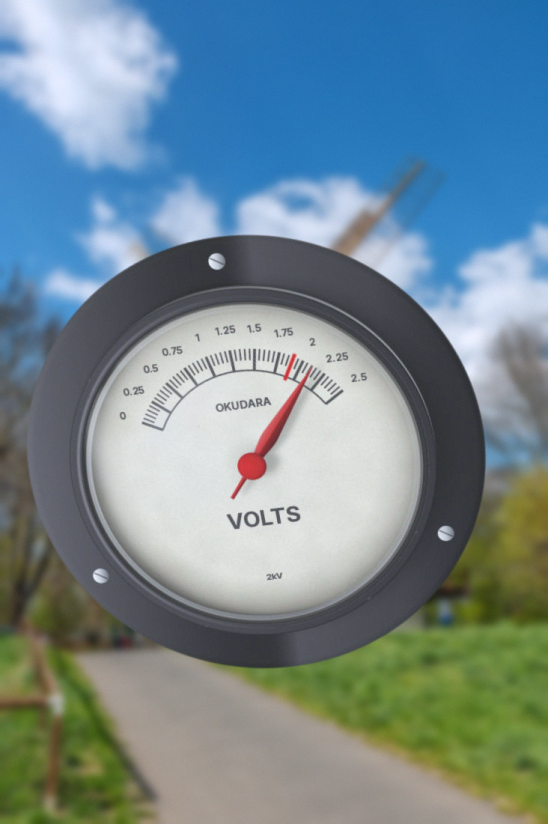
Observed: 2.1 V
